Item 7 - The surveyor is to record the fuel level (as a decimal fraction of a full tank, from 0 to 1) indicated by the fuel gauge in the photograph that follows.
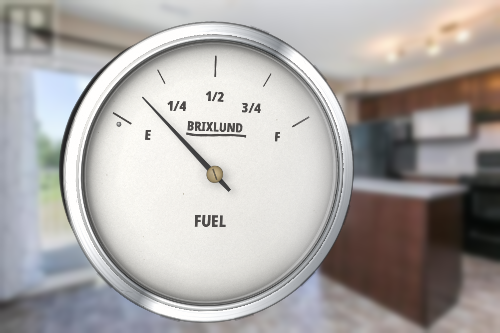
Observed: 0.125
